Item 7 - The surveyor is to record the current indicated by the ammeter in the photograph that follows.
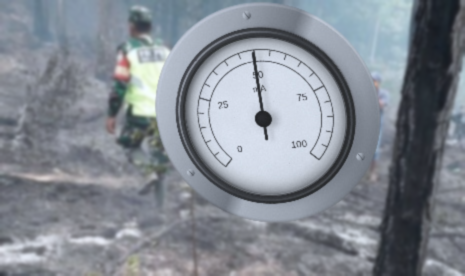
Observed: 50 mA
